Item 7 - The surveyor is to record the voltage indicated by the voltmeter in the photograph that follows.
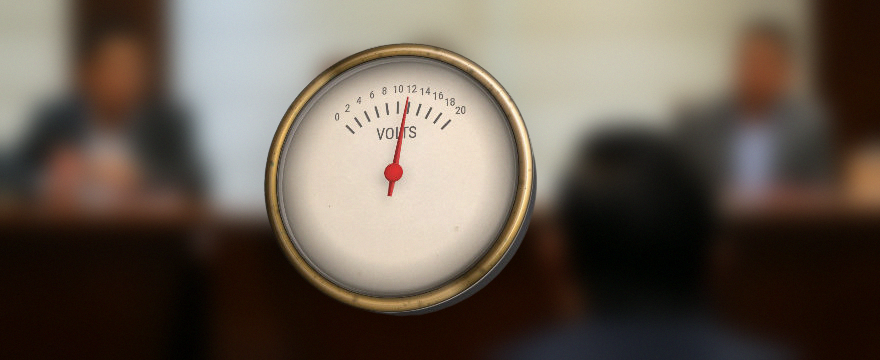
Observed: 12 V
